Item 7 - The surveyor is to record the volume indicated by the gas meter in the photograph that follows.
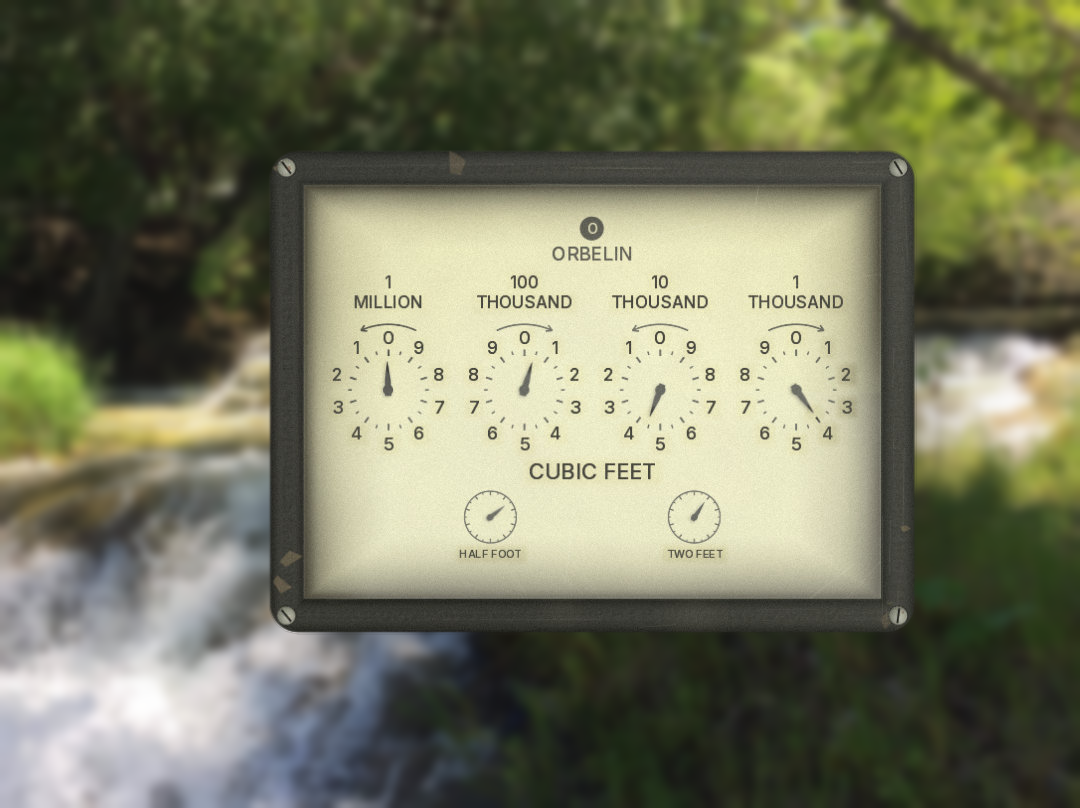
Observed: 4400 ft³
